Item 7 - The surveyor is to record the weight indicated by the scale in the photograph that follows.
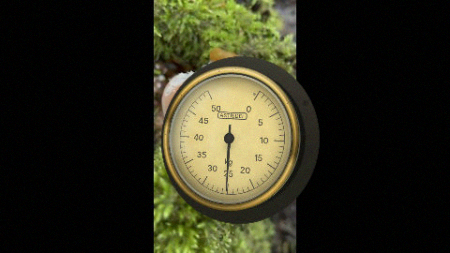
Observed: 25 kg
